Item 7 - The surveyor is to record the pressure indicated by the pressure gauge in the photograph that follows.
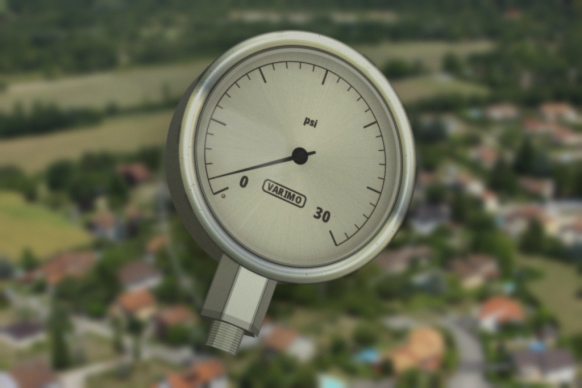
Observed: 1 psi
